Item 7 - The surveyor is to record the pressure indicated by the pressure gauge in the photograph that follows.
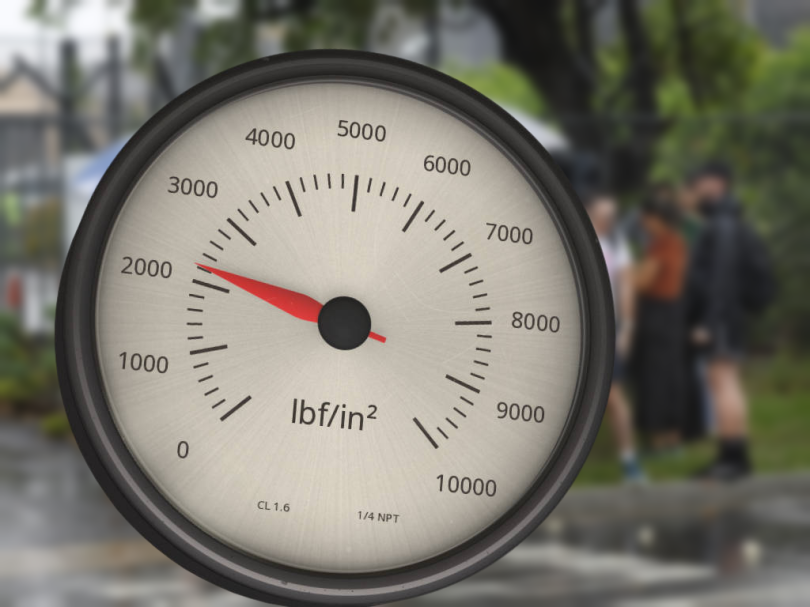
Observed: 2200 psi
